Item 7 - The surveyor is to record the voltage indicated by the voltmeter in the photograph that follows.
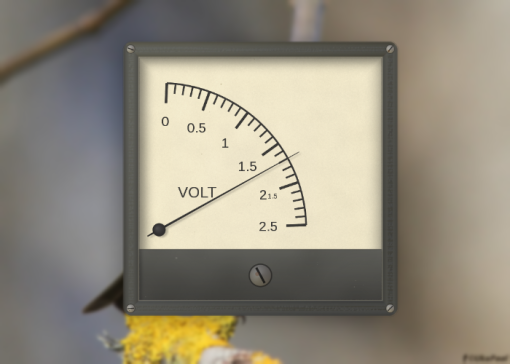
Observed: 1.7 V
